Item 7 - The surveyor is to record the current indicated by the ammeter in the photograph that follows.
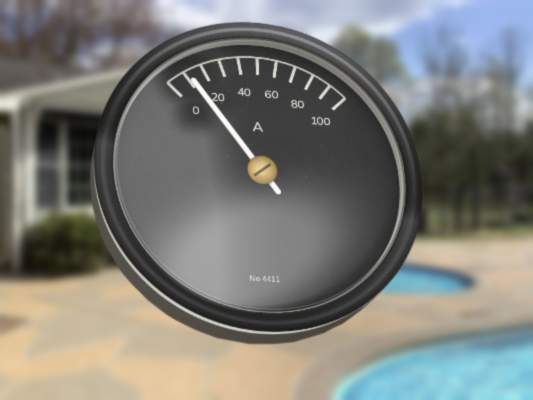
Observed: 10 A
